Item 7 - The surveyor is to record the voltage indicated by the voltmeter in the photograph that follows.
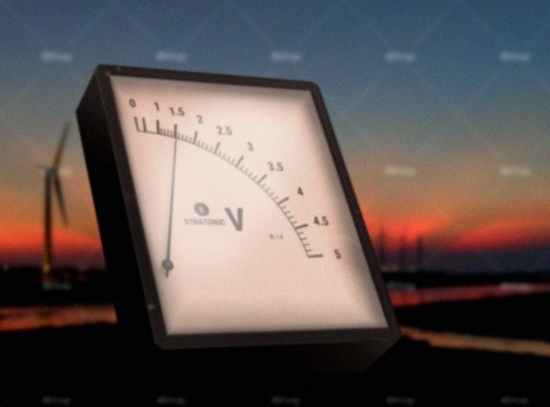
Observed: 1.5 V
